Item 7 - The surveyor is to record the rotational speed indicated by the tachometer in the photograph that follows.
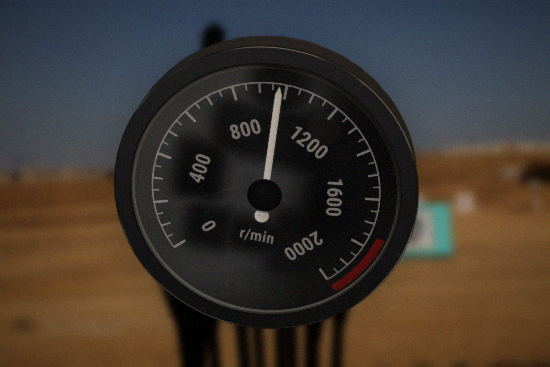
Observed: 975 rpm
